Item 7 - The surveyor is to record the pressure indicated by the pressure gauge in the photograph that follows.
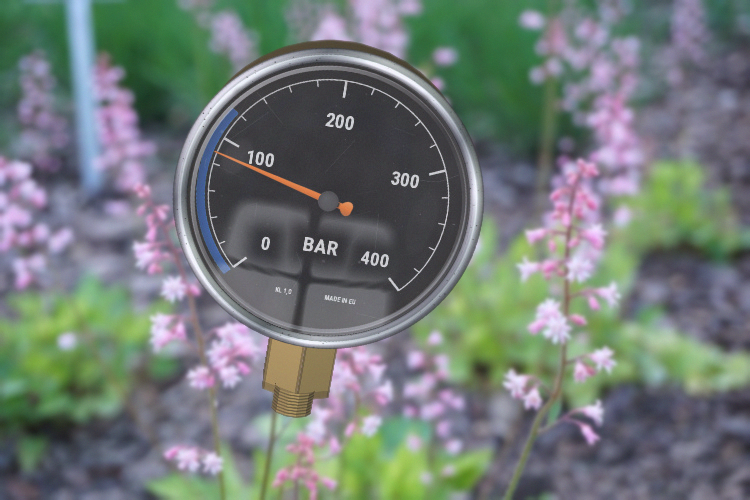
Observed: 90 bar
